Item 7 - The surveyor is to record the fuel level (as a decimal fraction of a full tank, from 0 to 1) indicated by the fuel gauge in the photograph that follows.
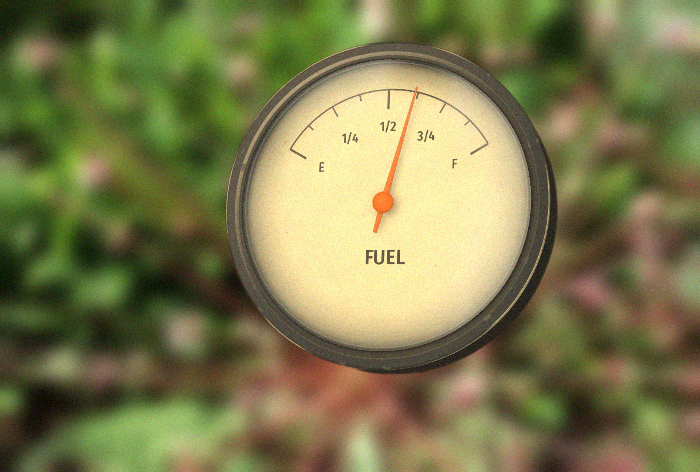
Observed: 0.625
